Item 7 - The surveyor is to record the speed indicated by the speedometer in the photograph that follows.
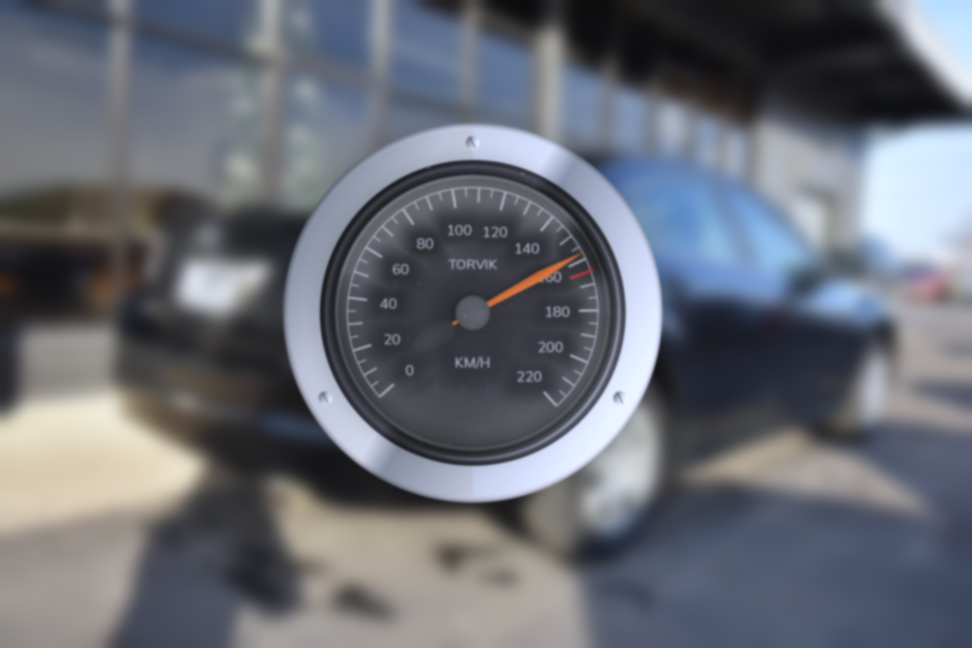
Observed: 157.5 km/h
